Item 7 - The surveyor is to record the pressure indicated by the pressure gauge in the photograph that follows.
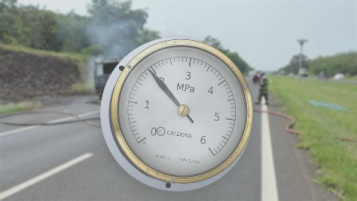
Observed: 1.9 MPa
